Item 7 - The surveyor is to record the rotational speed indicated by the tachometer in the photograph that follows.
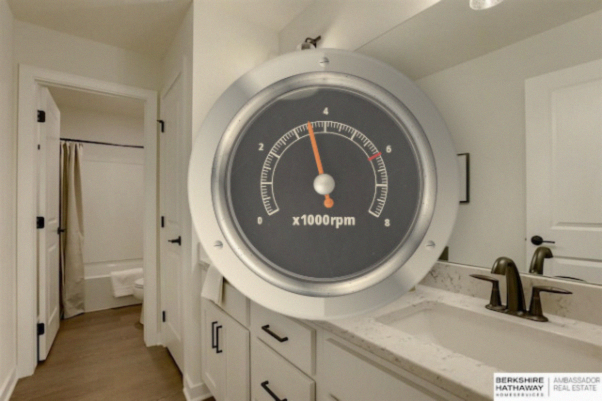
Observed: 3500 rpm
